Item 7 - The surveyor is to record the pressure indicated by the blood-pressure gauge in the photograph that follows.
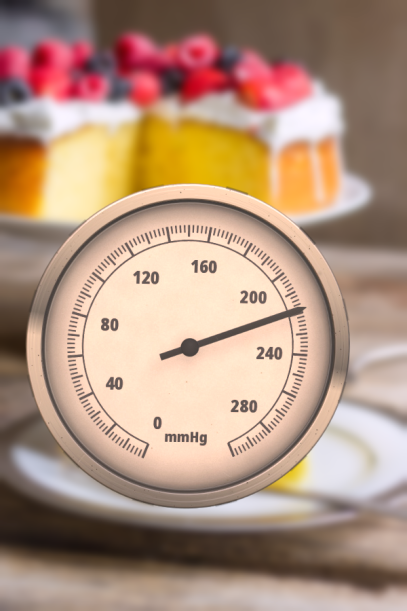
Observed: 218 mmHg
